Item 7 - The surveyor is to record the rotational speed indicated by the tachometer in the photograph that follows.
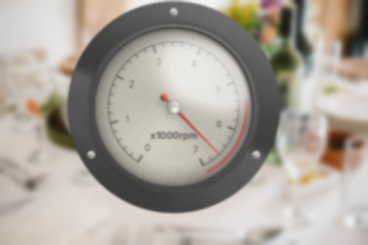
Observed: 6600 rpm
